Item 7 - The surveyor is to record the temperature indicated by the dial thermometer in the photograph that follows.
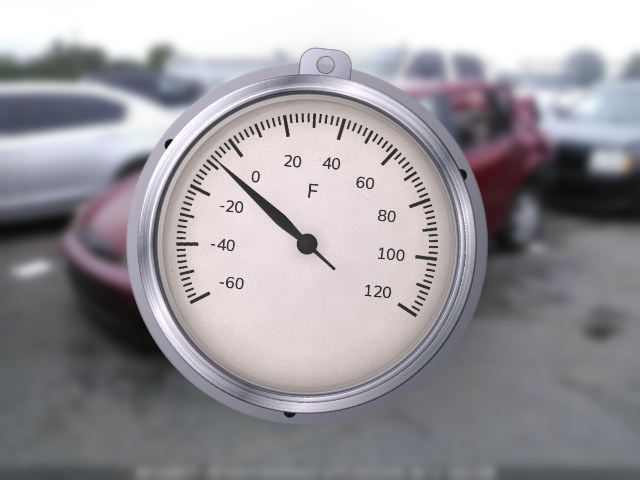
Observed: -8 °F
